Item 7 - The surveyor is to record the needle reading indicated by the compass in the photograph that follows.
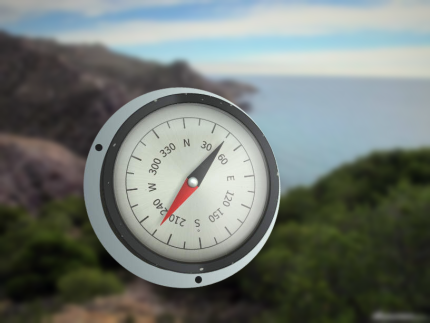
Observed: 225 °
